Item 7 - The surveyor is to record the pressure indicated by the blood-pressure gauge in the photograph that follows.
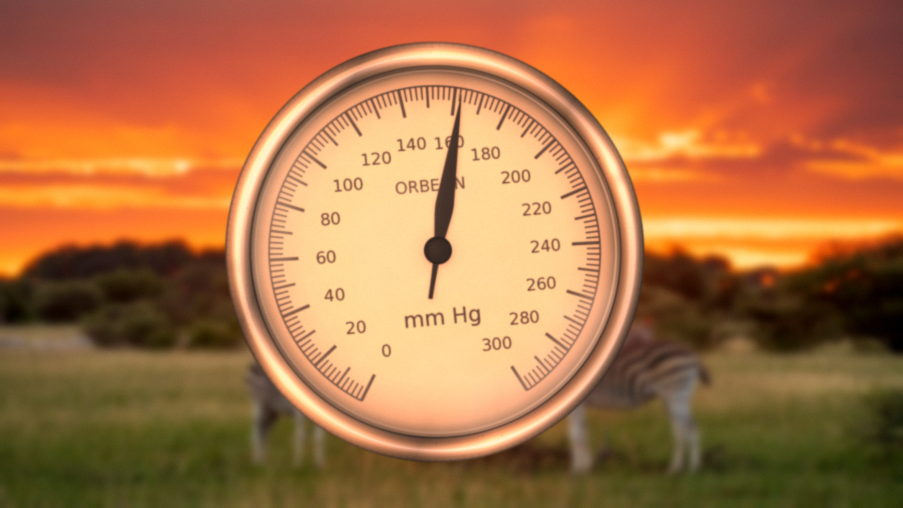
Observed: 162 mmHg
